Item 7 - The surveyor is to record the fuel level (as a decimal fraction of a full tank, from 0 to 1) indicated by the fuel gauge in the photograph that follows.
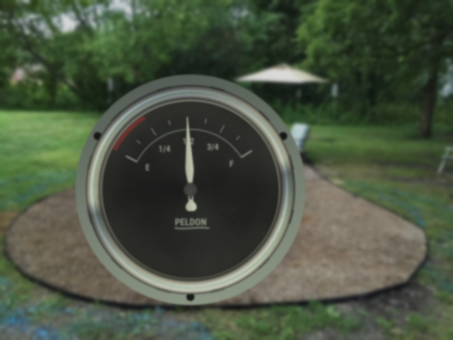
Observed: 0.5
